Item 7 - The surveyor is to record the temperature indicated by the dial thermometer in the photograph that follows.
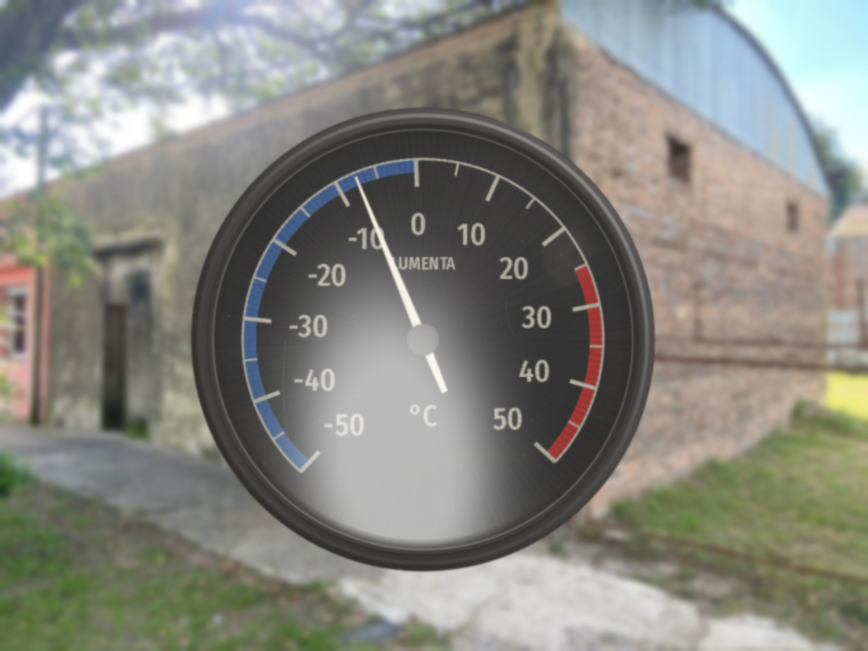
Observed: -7.5 °C
